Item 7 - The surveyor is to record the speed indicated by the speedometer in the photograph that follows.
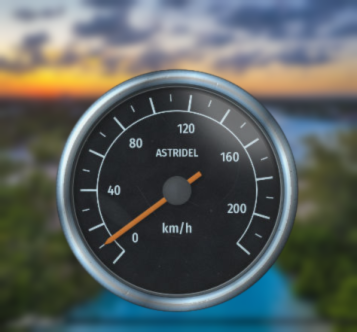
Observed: 10 km/h
